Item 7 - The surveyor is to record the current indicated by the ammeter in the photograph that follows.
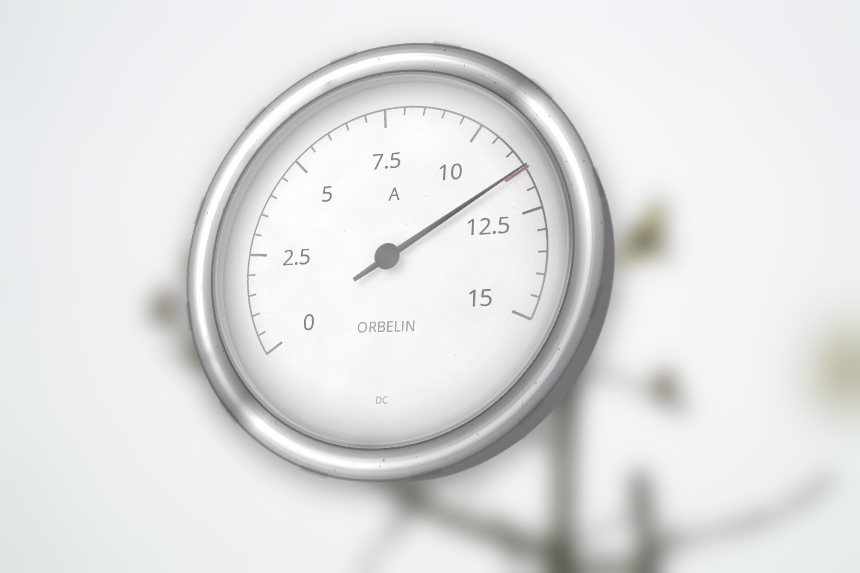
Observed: 11.5 A
